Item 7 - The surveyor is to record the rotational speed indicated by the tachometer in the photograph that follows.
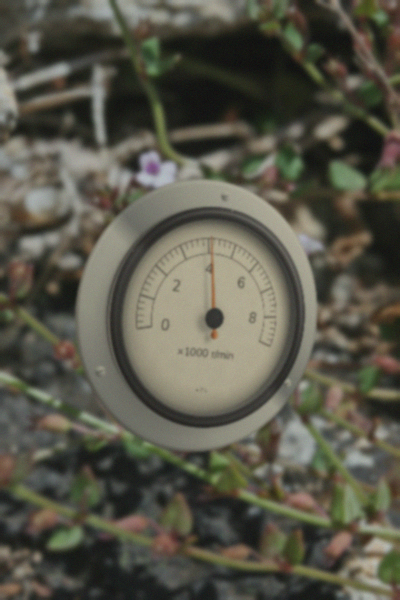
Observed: 4000 rpm
